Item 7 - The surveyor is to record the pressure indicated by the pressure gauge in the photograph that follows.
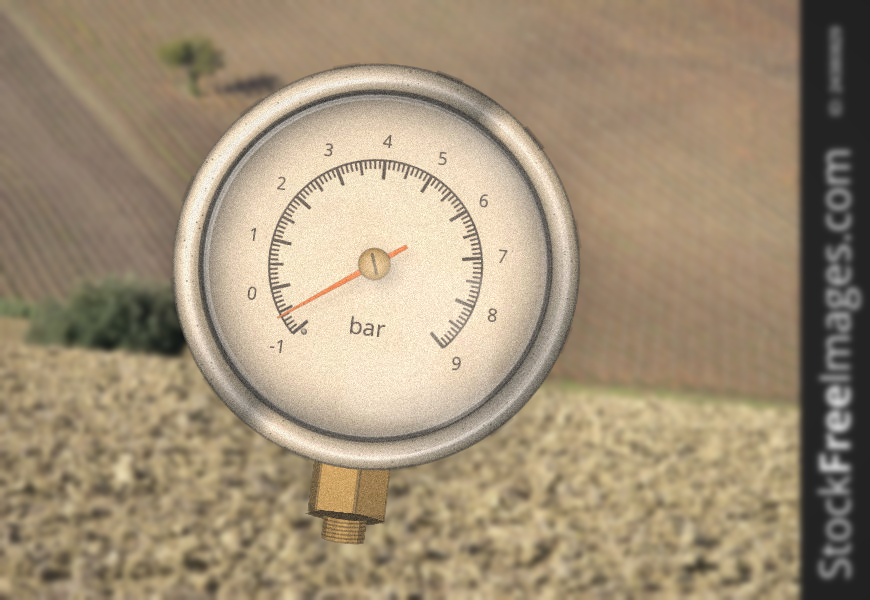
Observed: -0.6 bar
